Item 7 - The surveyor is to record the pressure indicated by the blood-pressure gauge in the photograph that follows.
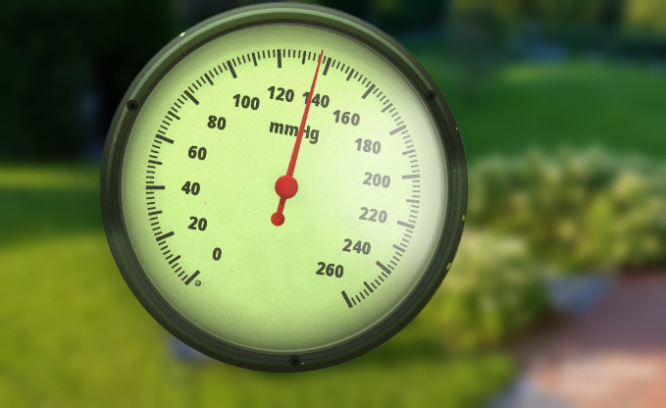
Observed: 136 mmHg
